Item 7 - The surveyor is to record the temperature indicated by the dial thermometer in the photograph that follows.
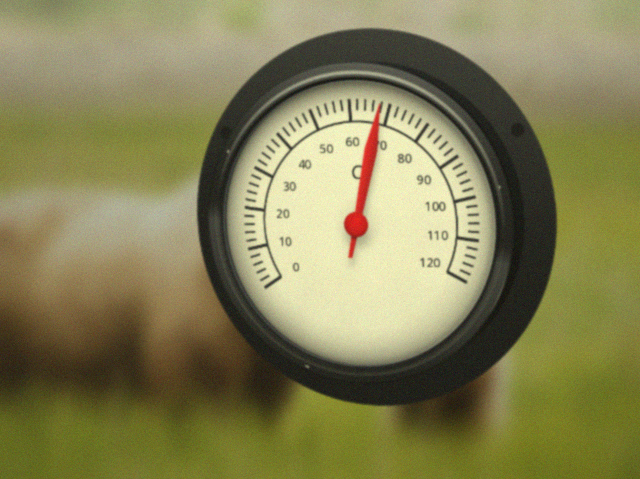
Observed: 68 °C
